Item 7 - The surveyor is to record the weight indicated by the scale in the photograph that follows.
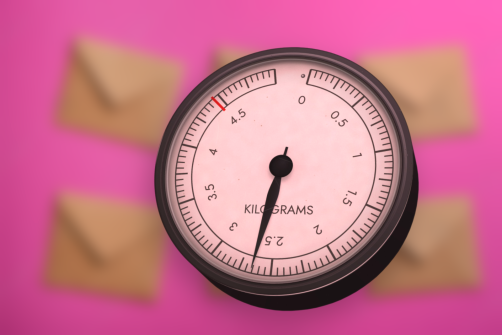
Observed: 2.65 kg
